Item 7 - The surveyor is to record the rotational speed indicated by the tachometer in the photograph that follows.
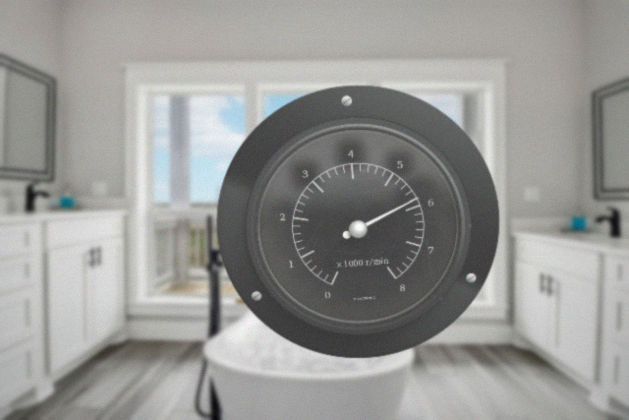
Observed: 5800 rpm
